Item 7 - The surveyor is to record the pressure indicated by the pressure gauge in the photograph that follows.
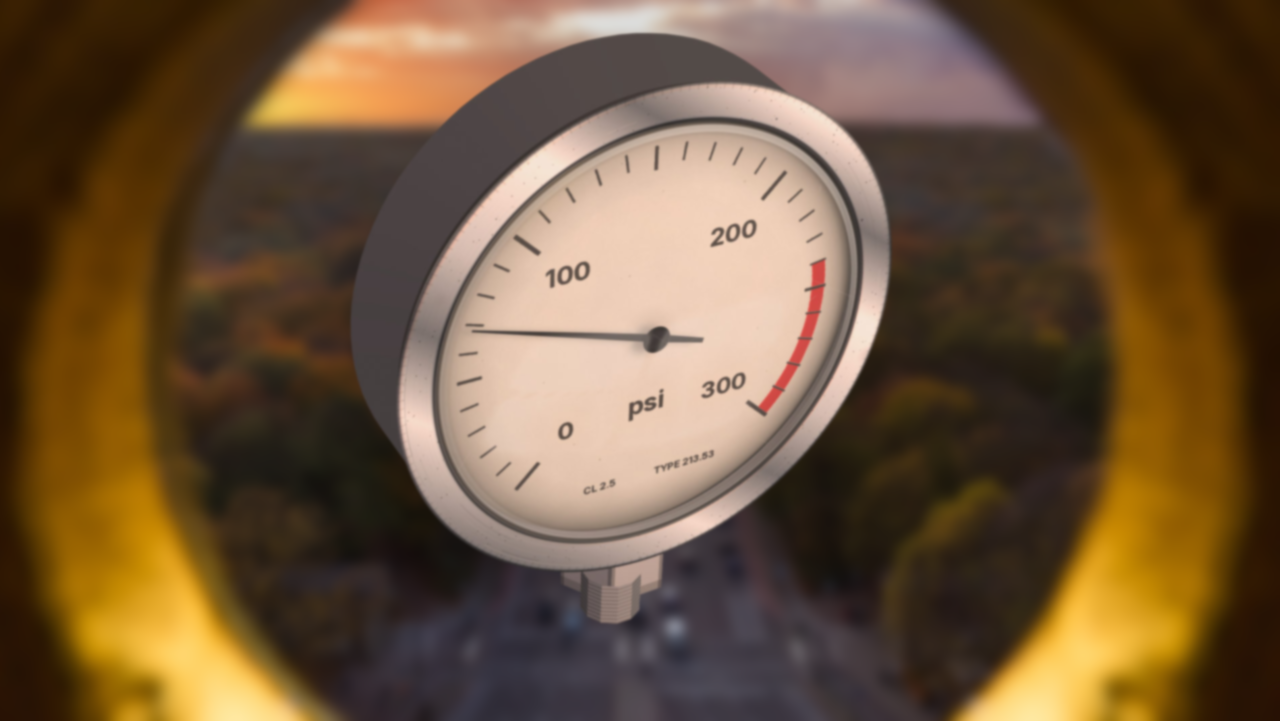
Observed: 70 psi
